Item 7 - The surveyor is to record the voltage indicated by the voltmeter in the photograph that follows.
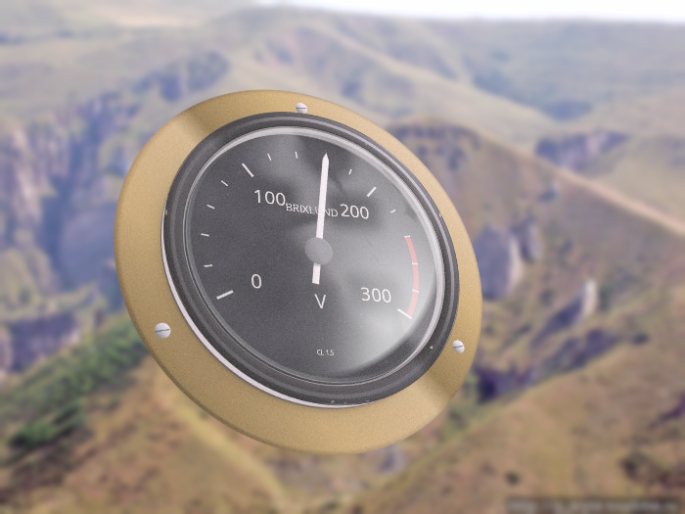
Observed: 160 V
